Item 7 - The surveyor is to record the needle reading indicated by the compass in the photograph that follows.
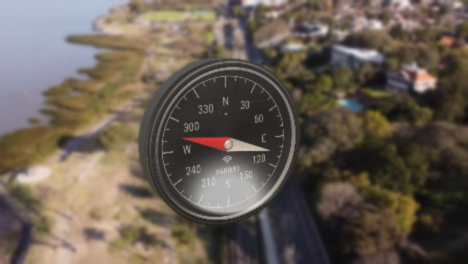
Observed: 285 °
